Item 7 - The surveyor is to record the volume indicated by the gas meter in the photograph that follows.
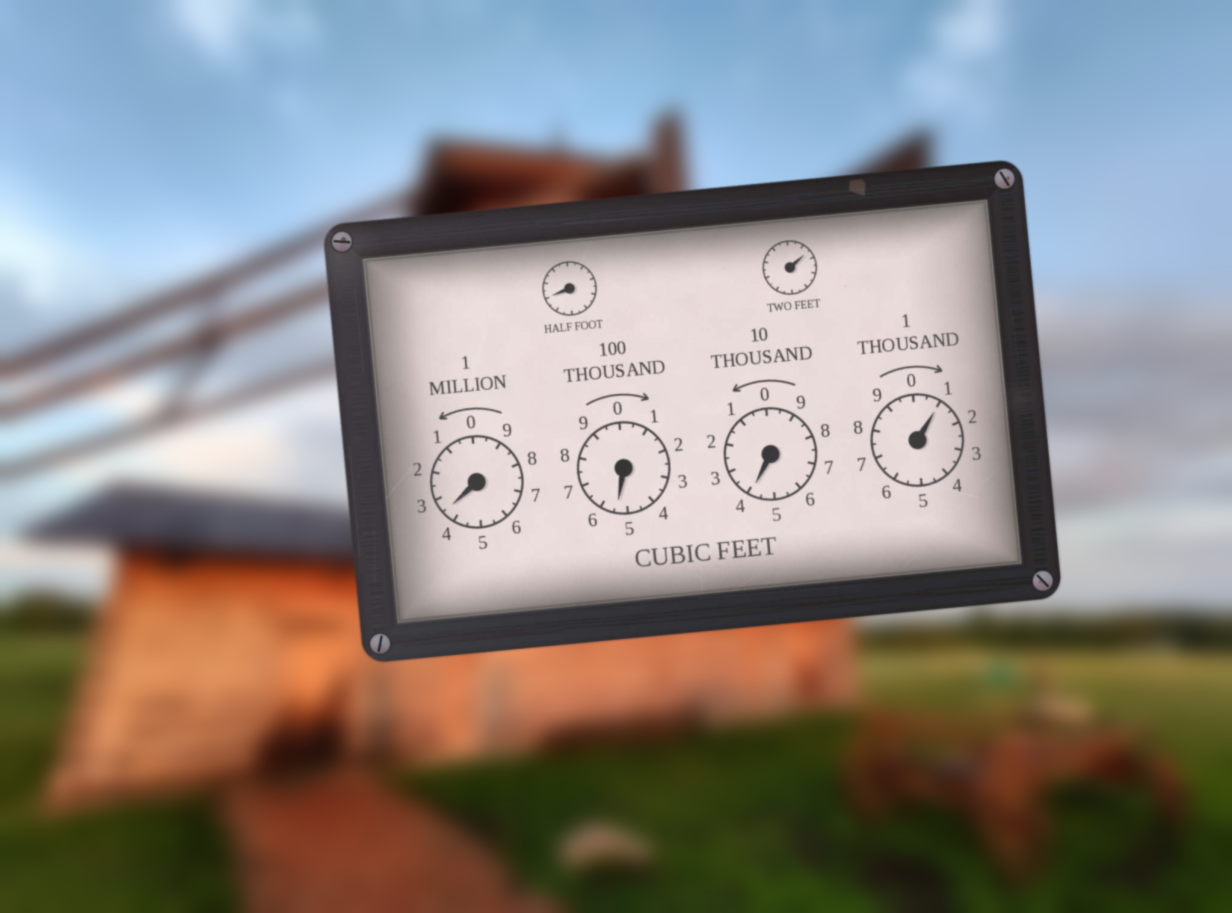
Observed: 354100 ft³
